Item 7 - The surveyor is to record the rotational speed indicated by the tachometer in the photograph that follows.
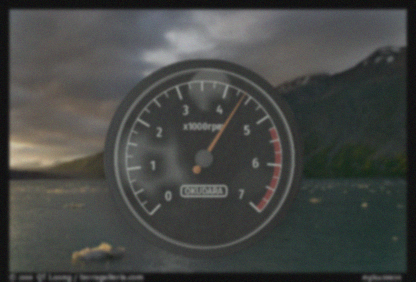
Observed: 4375 rpm
